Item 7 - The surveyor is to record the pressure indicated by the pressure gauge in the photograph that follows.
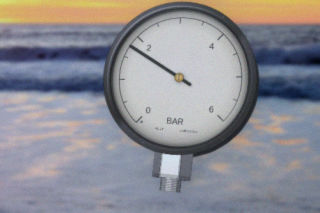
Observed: 1.75 bar
